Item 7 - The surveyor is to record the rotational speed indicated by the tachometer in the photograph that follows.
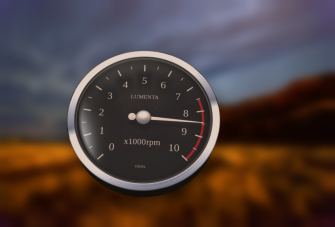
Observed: 8500 rpm
